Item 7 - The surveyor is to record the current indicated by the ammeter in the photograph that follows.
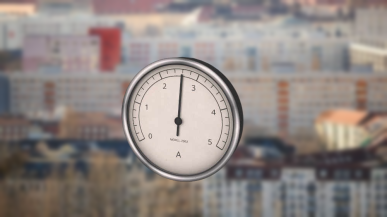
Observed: 2.6 A
